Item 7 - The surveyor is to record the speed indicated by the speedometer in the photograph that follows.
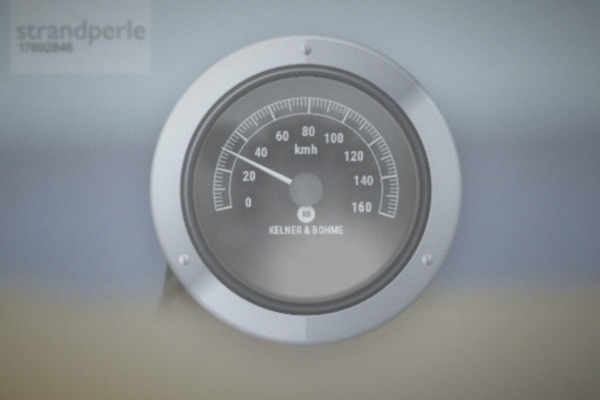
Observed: 30 km/h
